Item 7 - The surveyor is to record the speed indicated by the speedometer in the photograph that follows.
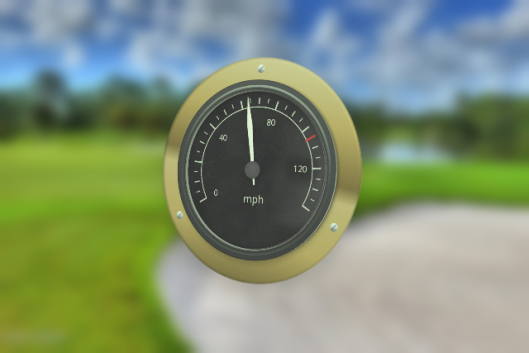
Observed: 65 mph
